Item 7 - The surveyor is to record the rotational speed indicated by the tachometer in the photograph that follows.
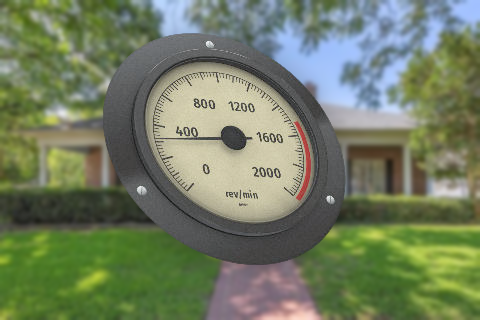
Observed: 300 rpm
